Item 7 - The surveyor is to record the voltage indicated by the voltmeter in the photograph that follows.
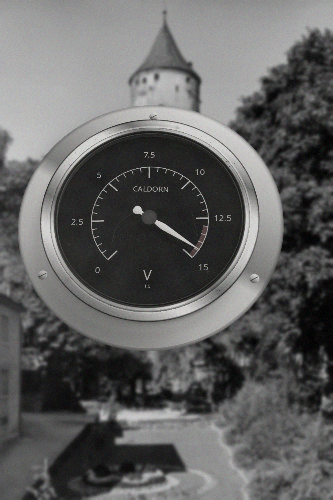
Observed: 14.5 V
